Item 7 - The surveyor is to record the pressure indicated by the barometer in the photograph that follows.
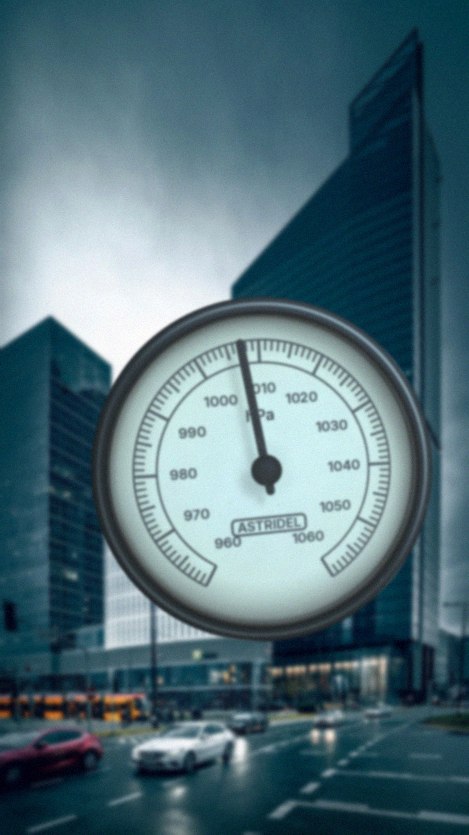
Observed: 1007 hPa
